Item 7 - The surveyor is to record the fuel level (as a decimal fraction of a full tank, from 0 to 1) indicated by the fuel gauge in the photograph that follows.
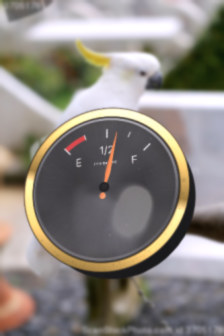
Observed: 0.625
